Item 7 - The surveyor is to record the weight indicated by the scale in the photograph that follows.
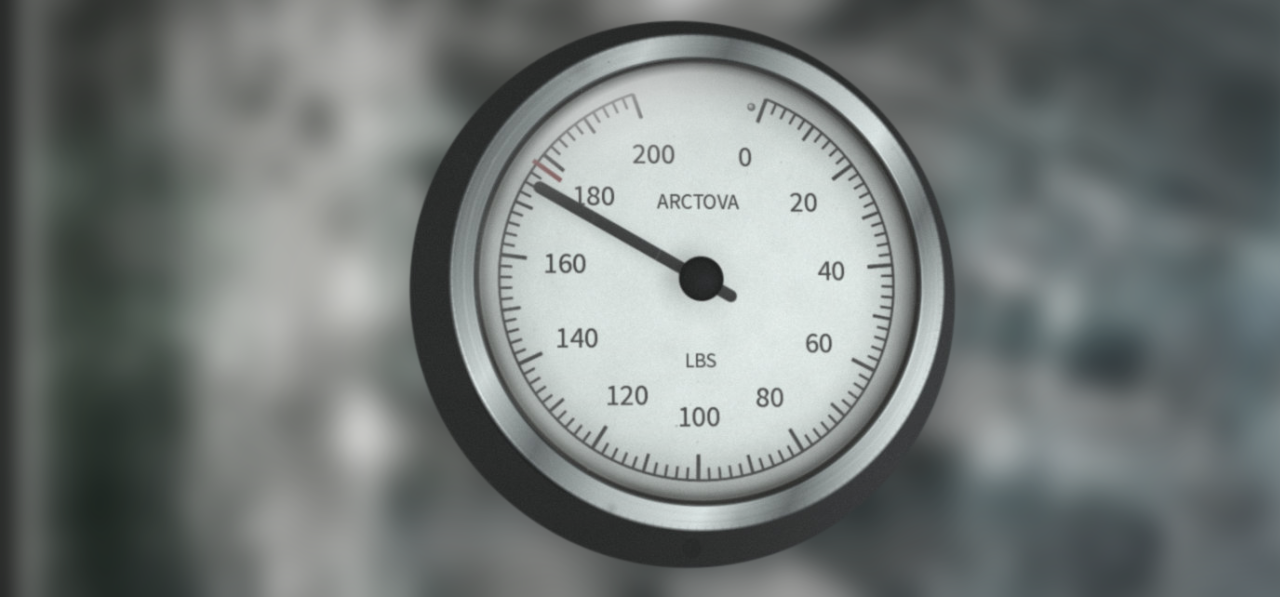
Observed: 174 lb
